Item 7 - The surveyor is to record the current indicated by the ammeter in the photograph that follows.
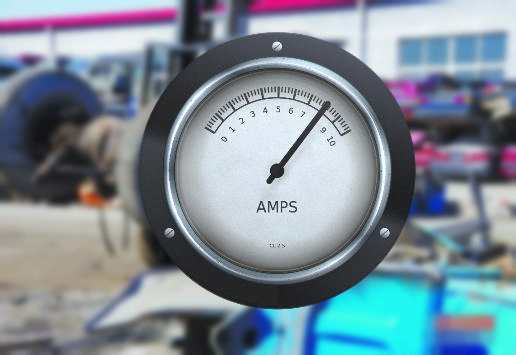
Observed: 8 A
